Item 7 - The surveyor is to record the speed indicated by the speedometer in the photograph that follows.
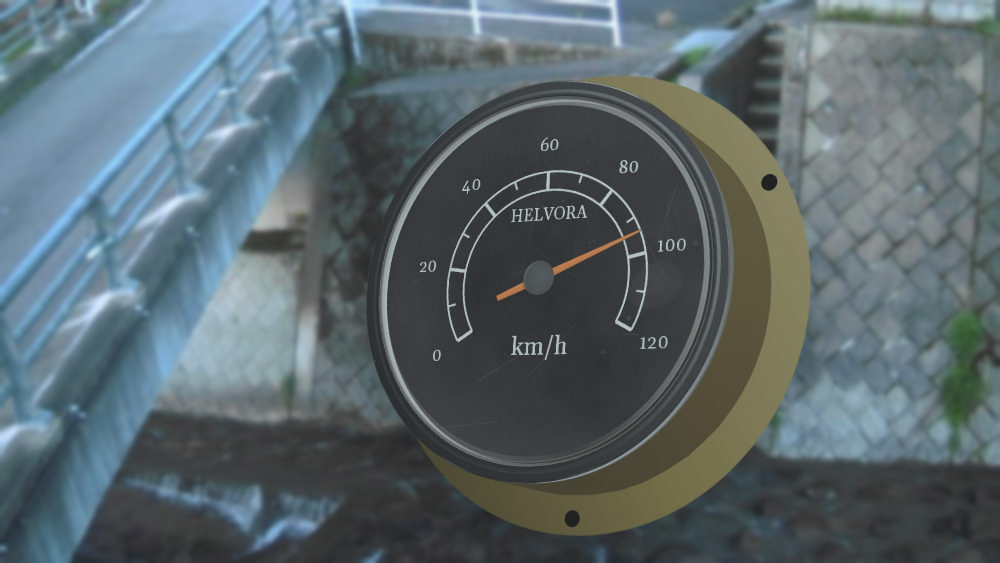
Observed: 95 km/h
